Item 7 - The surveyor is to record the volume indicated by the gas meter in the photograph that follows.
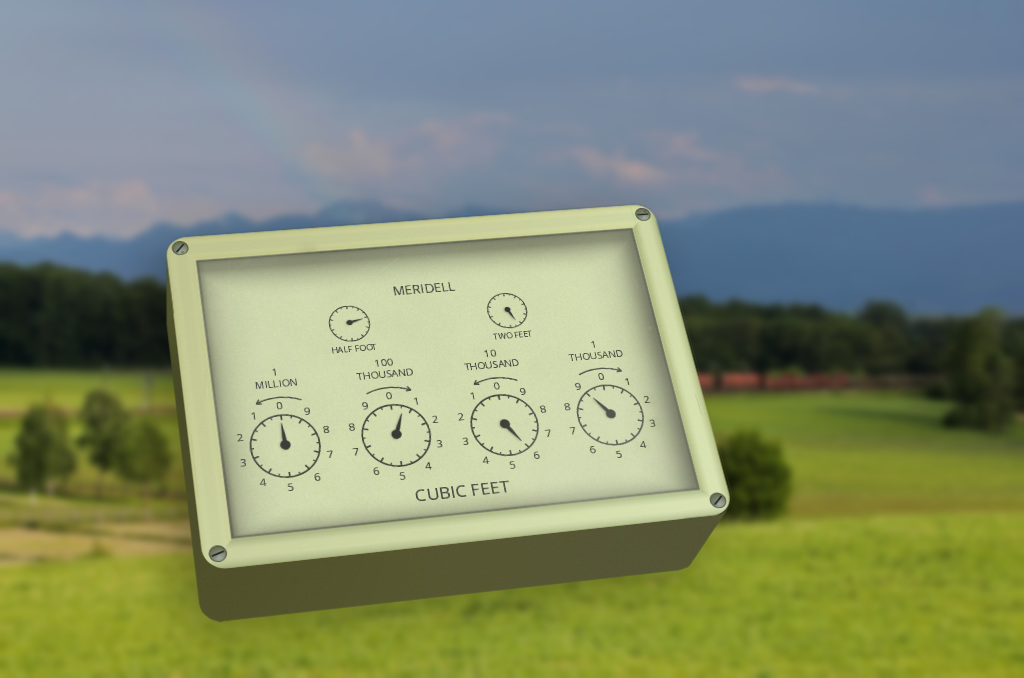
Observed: 5900 ft³
